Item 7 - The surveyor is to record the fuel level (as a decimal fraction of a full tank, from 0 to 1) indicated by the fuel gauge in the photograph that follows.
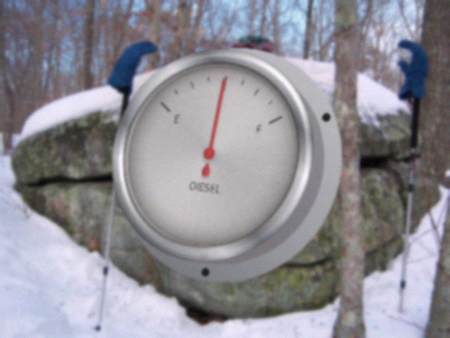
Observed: 0.5
